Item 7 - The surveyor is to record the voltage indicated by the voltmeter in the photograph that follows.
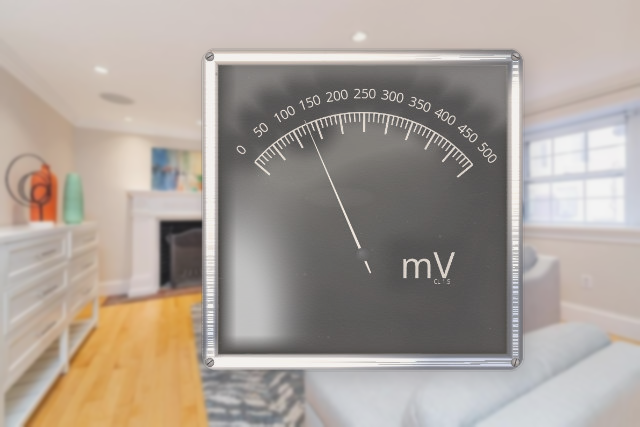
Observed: 130 mV
